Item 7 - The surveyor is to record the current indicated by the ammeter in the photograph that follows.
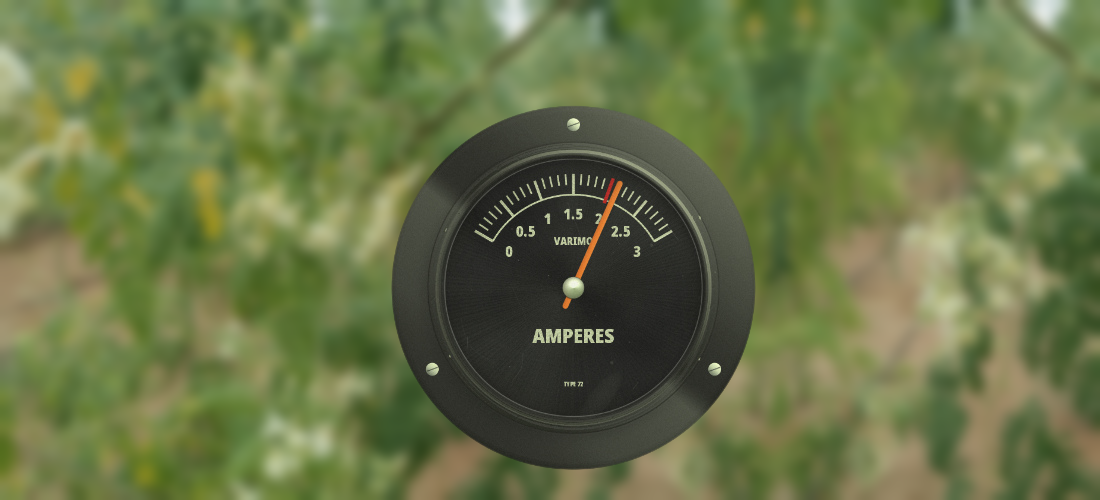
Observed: 2.1 A
